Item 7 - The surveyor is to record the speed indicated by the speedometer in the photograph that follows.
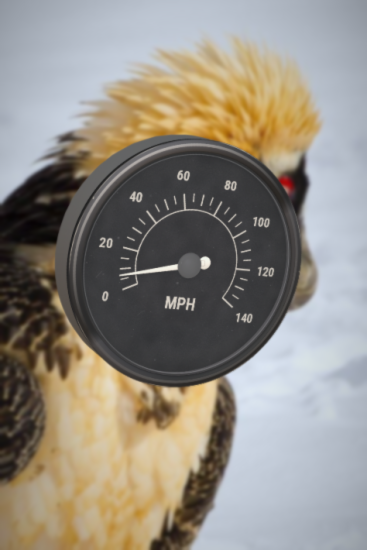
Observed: 7.5 mph
